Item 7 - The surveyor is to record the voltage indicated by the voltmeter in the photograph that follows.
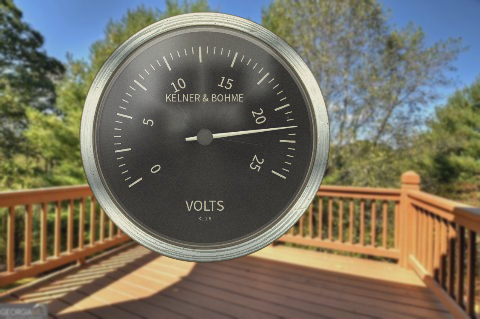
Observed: 21.5 V
